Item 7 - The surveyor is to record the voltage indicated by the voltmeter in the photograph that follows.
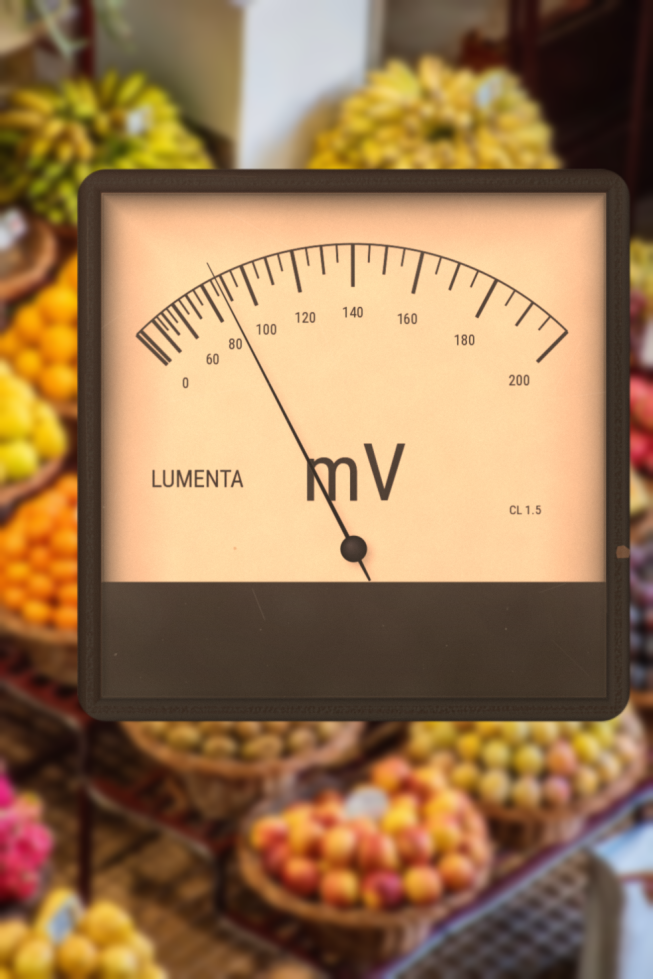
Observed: 87.5 mV
